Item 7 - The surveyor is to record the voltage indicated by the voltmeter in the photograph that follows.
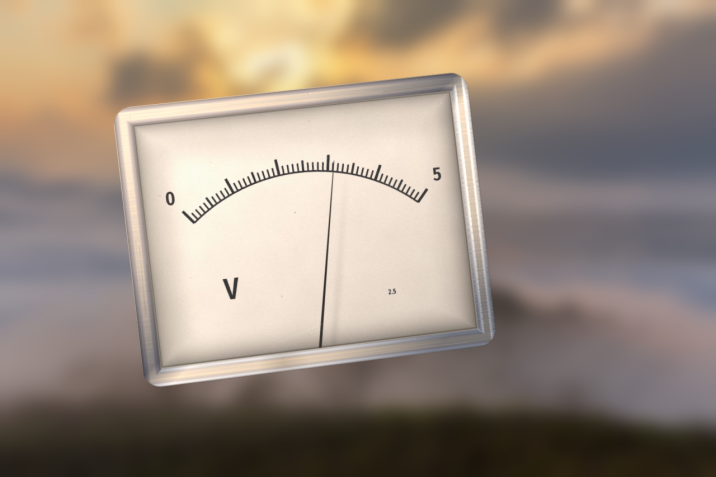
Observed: 3.1 V
